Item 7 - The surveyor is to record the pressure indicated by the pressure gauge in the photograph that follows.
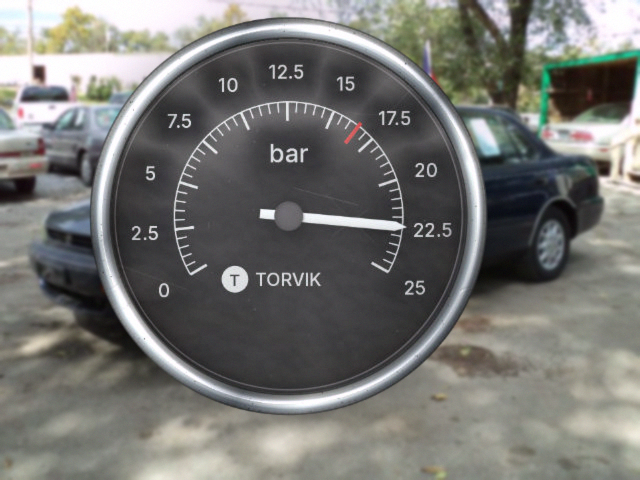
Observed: 22.5 bar
